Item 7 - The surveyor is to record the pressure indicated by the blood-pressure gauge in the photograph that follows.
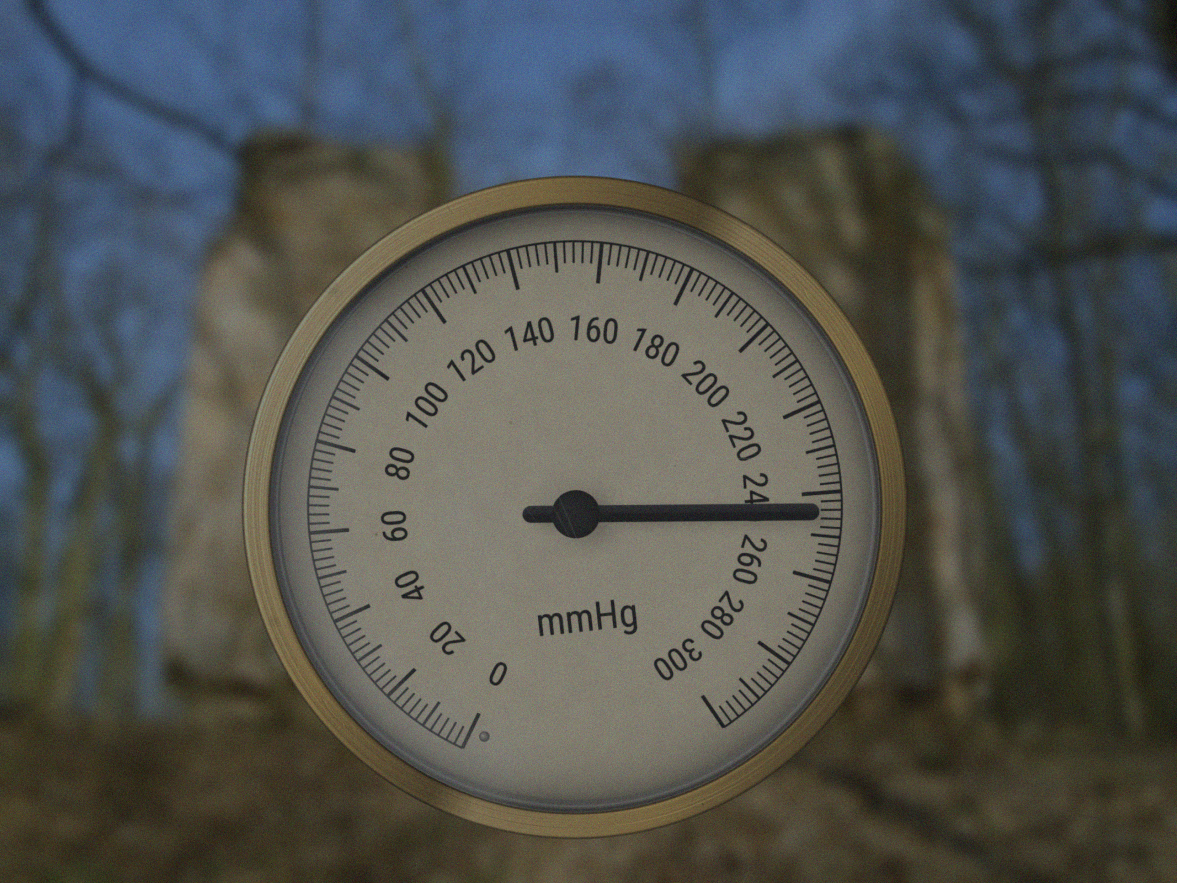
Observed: 244 mmHg
